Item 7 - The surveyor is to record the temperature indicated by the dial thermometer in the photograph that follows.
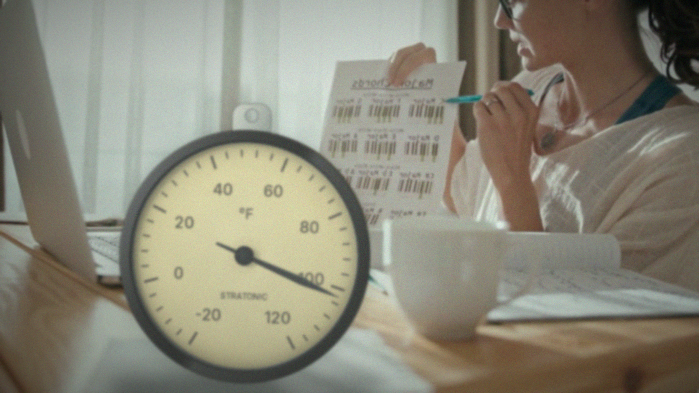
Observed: 102 °F
